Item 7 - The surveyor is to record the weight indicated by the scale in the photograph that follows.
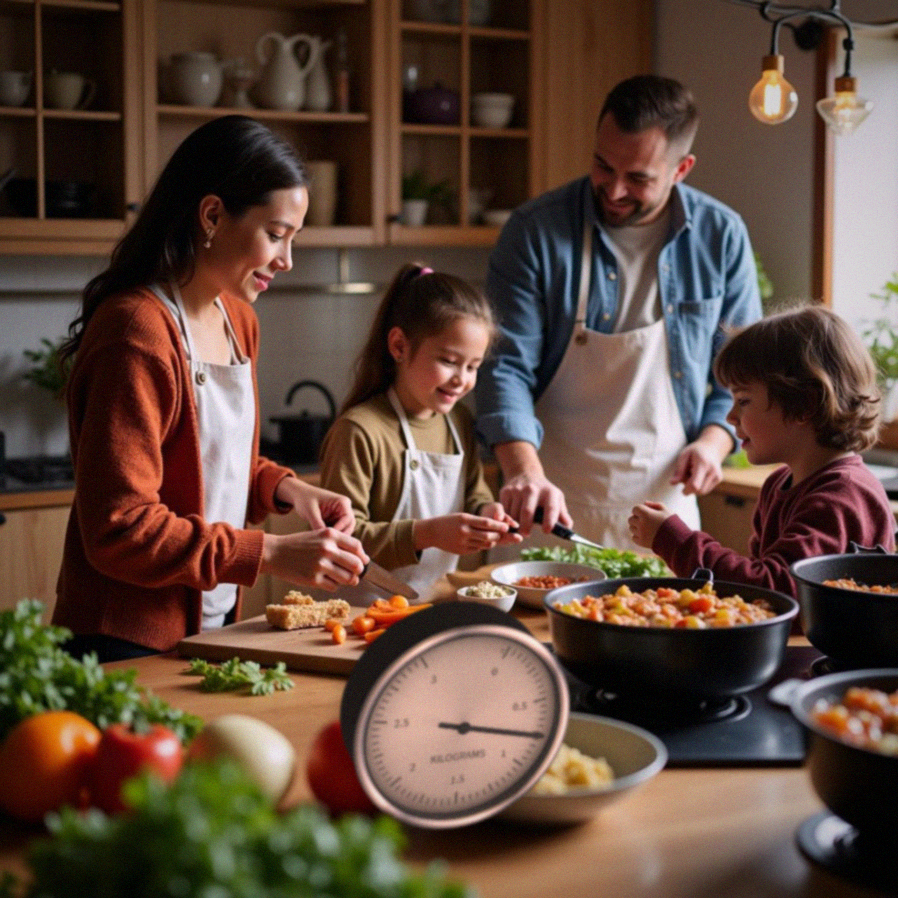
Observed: 0.75 kg
